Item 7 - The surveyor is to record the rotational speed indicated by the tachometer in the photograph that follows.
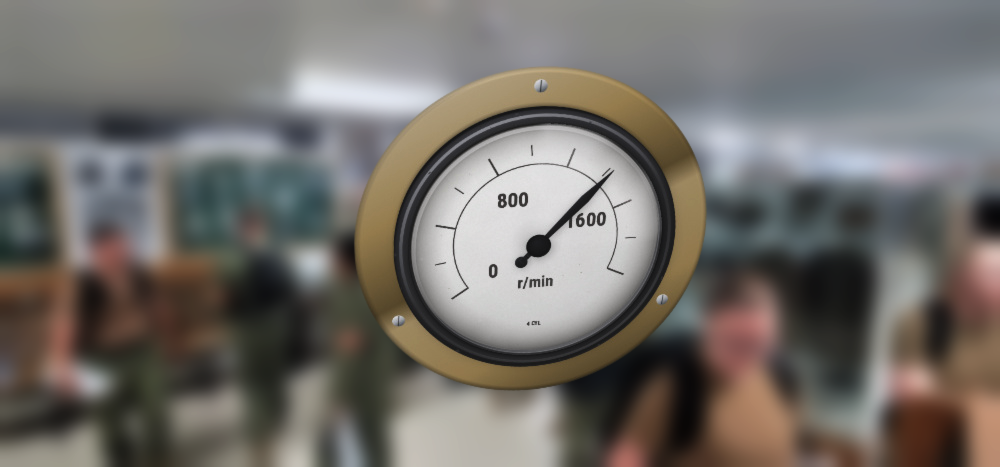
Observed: 1400 rpm
